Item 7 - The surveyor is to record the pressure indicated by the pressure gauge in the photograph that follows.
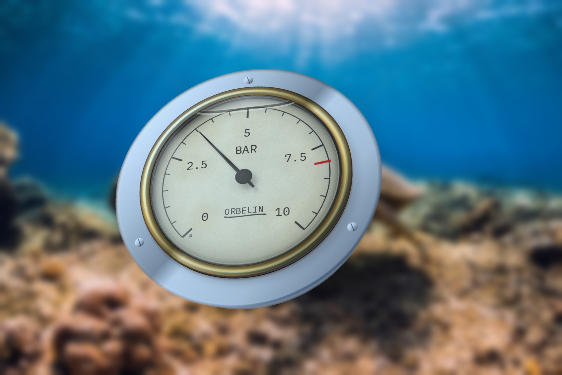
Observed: 3.5 bar
